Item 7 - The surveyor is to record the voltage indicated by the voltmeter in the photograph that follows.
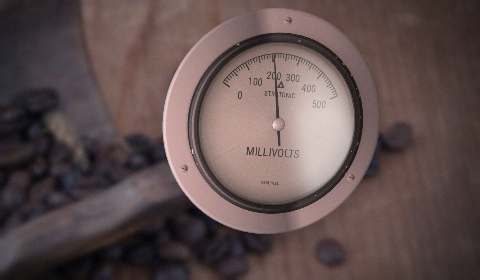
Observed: 200 mV
